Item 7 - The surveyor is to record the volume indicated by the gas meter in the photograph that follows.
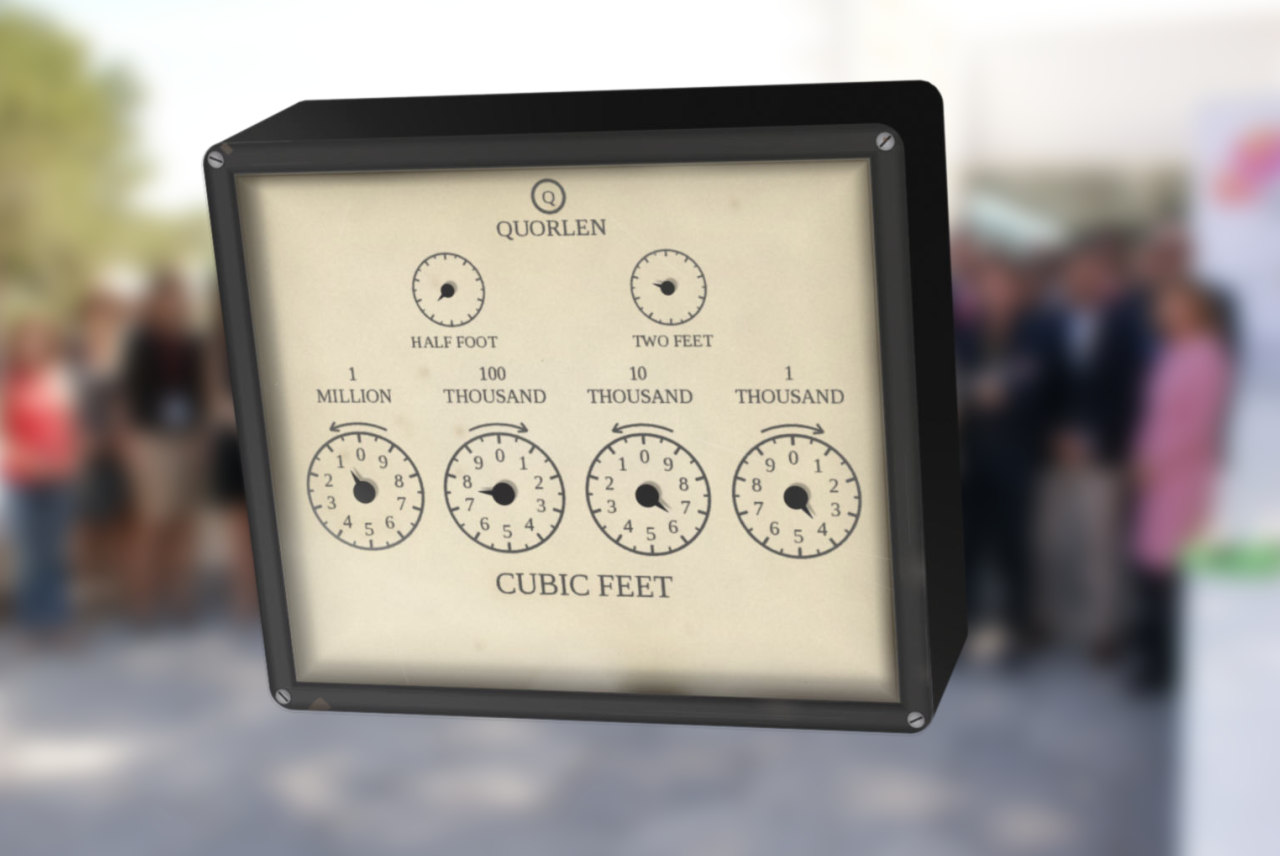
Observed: 76400 ft³
